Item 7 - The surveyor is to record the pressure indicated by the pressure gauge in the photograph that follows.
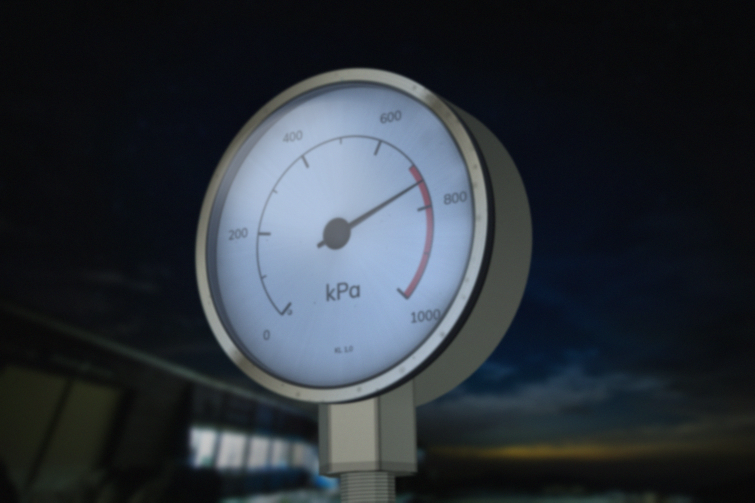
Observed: 750 kPa
